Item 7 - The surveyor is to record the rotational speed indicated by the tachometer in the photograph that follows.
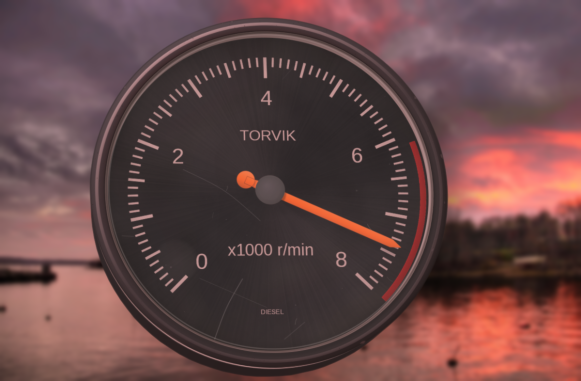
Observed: 7400 rpm
